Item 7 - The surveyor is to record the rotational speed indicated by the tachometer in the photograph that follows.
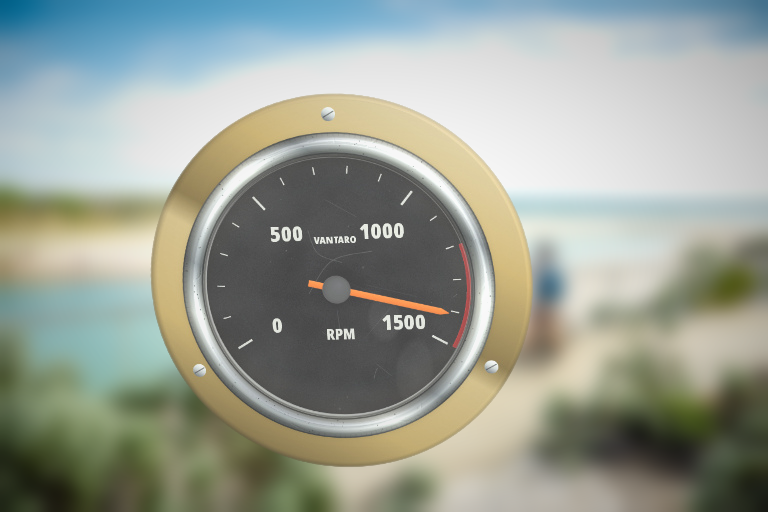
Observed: 1400 rpm
